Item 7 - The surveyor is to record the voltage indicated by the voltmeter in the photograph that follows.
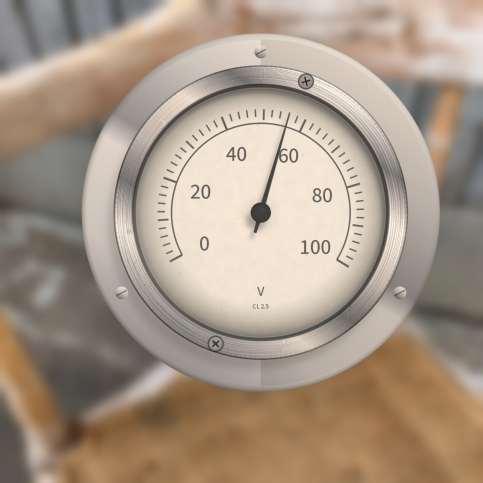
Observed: 56 V
